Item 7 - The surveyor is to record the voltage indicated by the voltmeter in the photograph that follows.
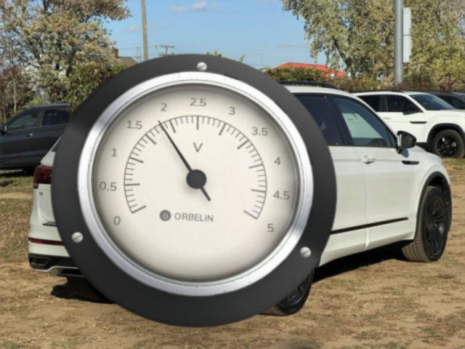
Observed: 1.8 V
